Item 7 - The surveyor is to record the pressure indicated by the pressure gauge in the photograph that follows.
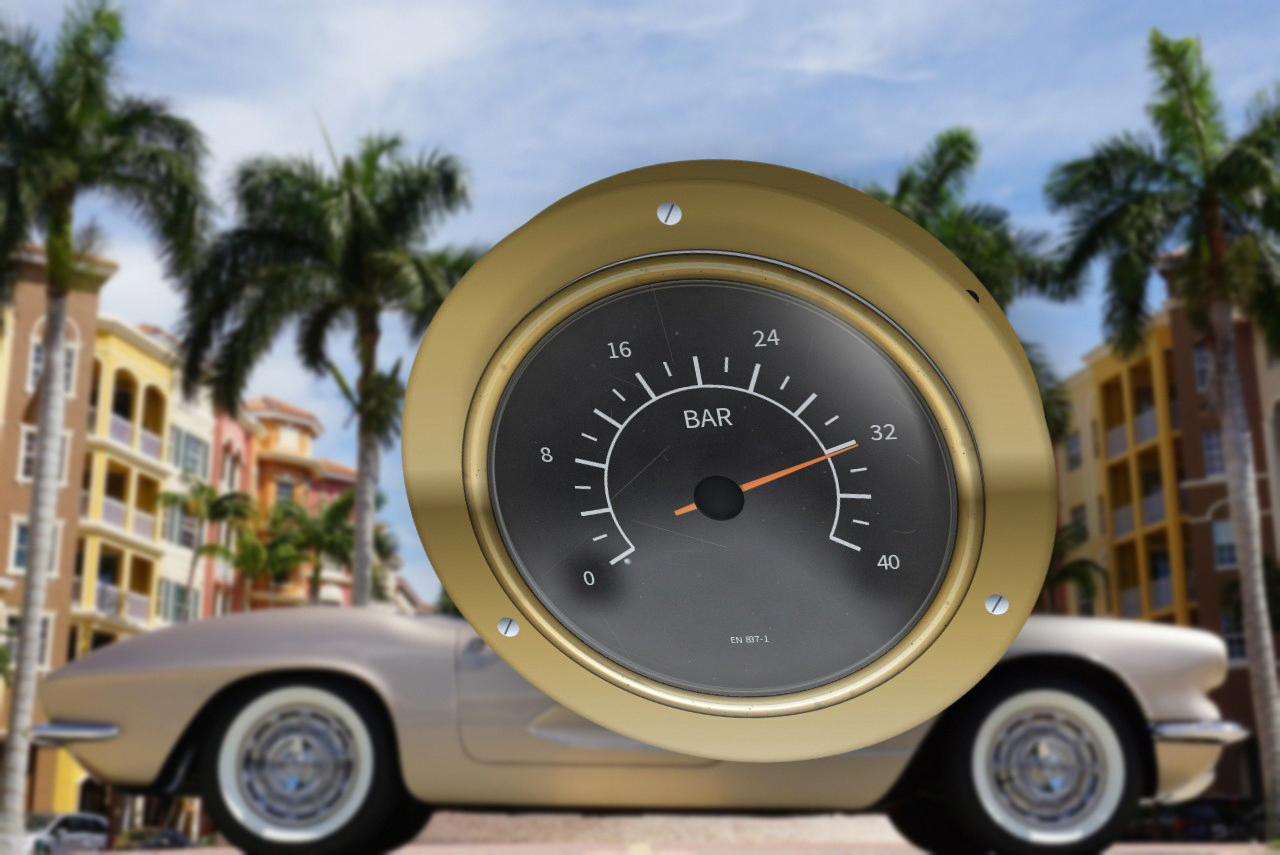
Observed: 32 bar
